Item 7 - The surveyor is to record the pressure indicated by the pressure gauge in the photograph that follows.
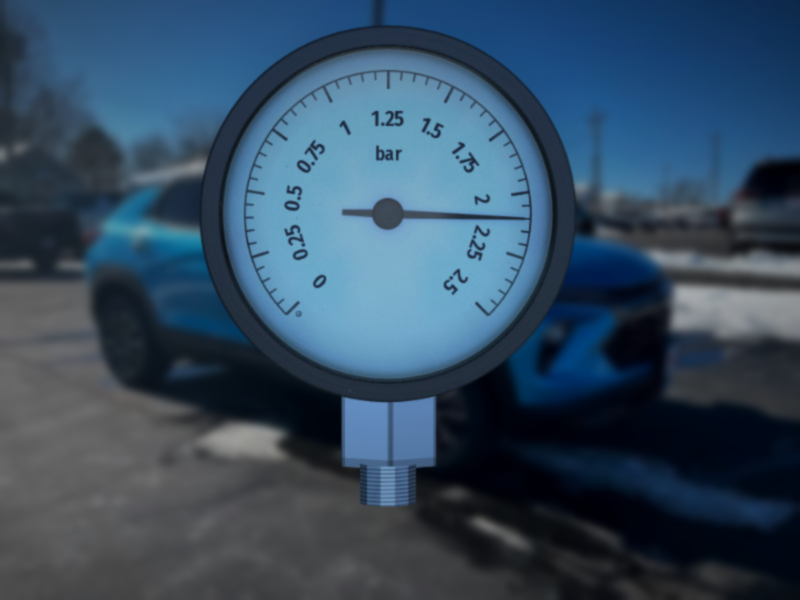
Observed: 2.1 bar
